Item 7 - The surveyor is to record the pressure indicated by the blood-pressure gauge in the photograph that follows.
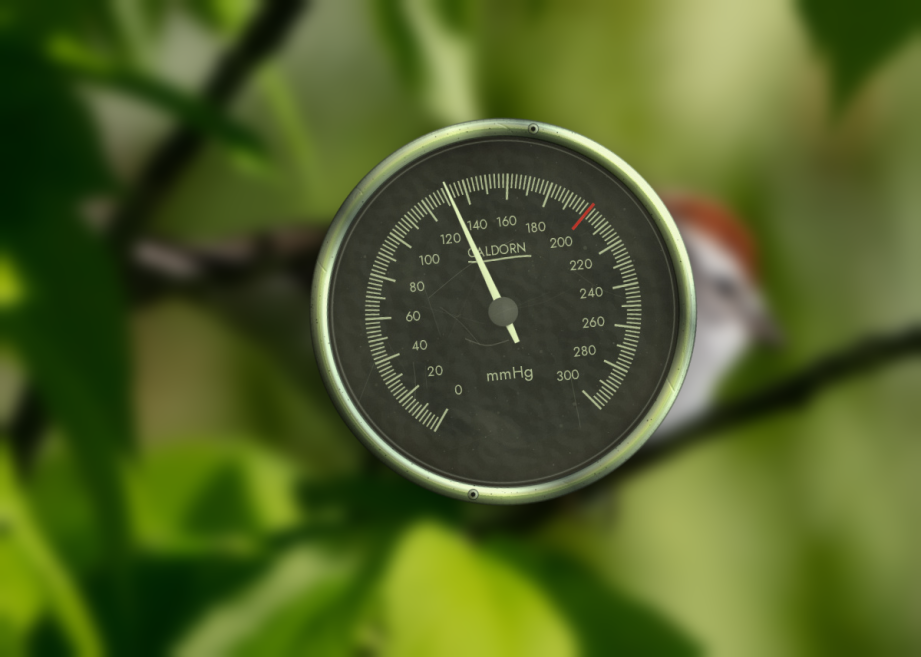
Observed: 132 mmHg
